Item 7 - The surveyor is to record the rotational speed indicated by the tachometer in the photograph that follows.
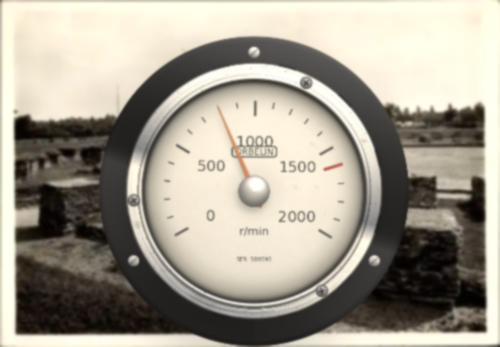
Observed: 800 rpm
